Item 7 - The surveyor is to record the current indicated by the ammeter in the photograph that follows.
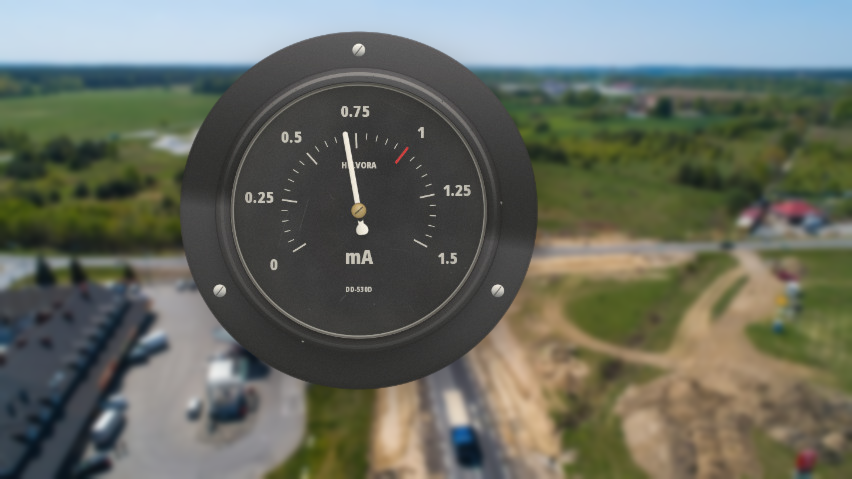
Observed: 0.7 mA
